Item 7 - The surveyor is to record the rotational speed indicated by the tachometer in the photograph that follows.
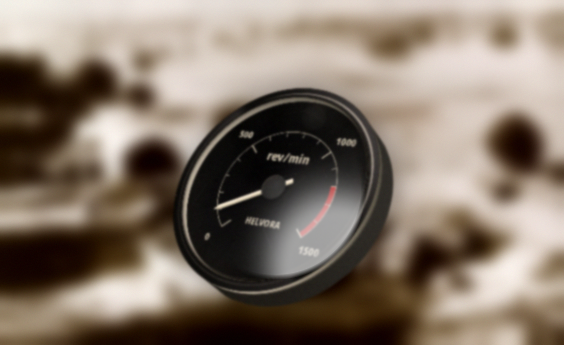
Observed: 100 rpm
